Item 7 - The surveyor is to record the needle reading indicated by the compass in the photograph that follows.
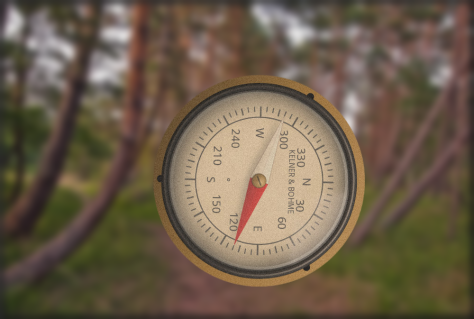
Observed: 110 °
